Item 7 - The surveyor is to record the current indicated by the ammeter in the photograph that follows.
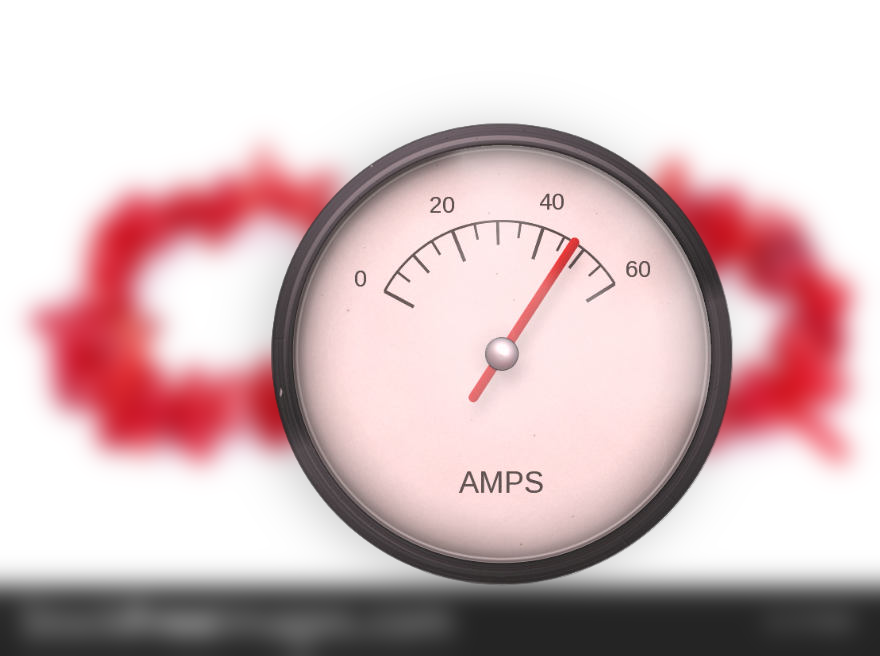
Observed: 47.5 A
